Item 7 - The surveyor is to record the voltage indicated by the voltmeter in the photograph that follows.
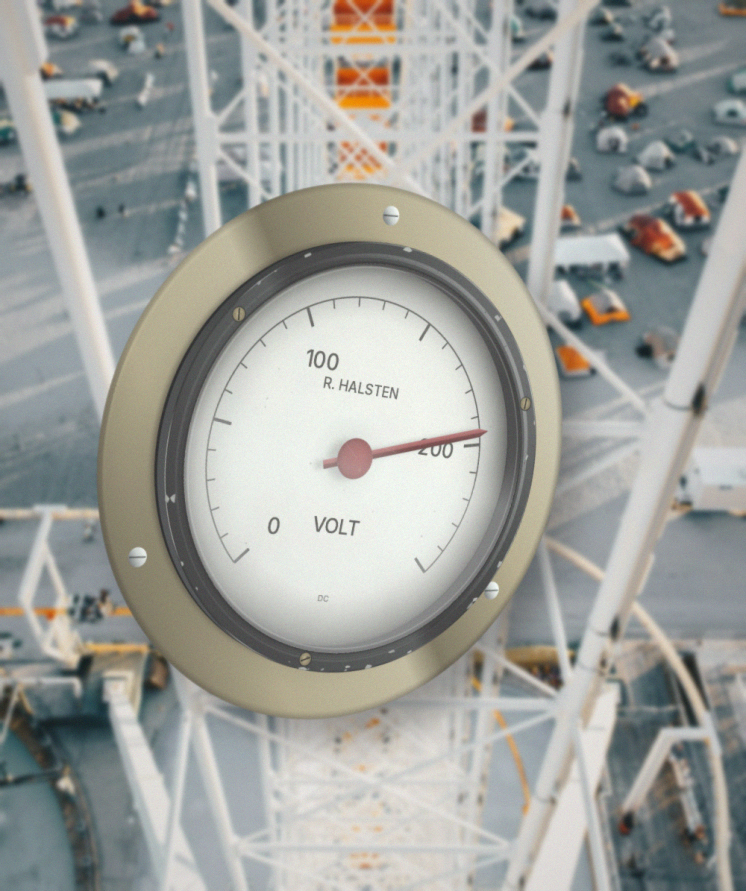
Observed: 195 V
